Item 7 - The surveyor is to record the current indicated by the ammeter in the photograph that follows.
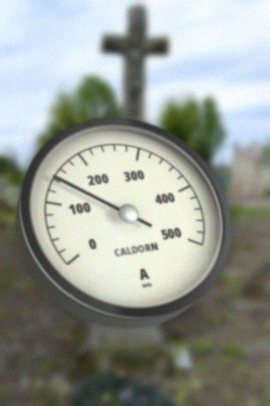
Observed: 140 A
